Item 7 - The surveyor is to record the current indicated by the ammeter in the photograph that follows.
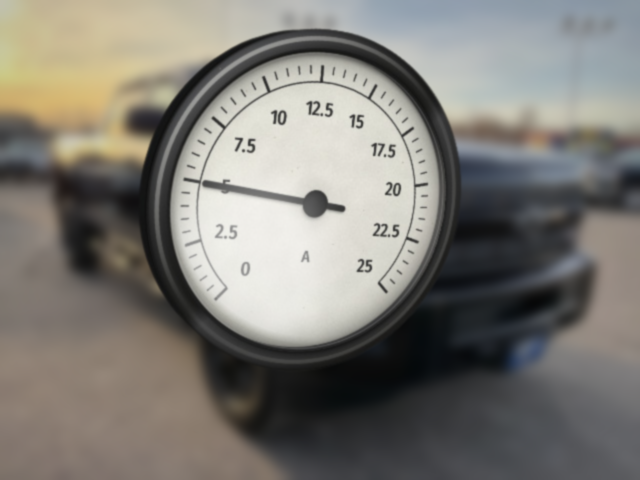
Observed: 5 A
